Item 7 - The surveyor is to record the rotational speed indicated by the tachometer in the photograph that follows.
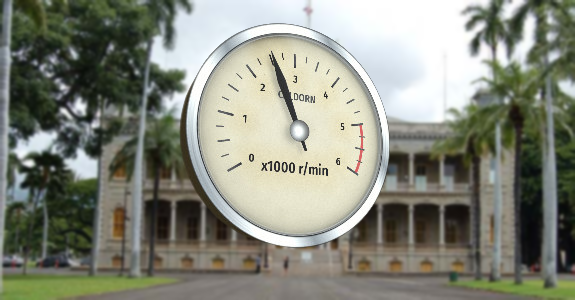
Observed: 2500 rpm
